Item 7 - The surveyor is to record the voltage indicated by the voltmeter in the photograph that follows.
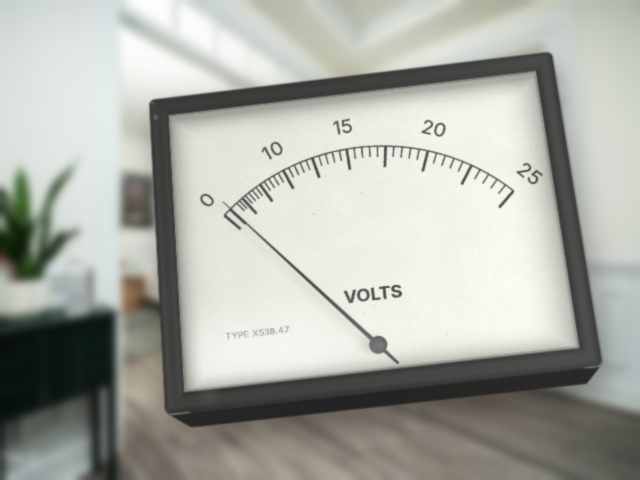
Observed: 2.5 V
